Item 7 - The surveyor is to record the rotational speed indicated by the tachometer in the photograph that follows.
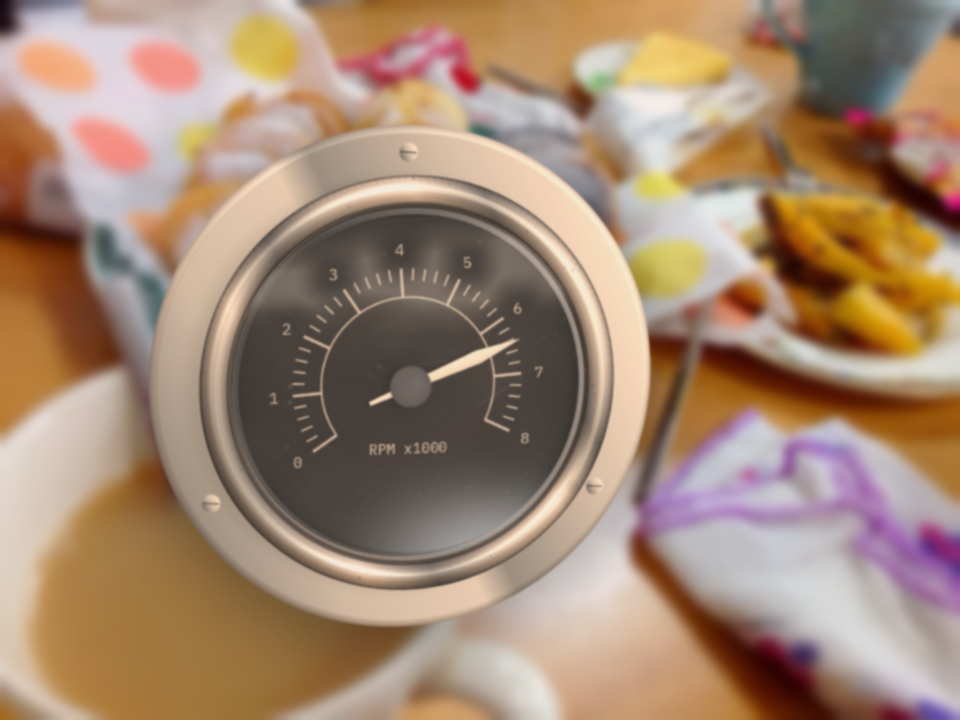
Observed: 6400 rpm
